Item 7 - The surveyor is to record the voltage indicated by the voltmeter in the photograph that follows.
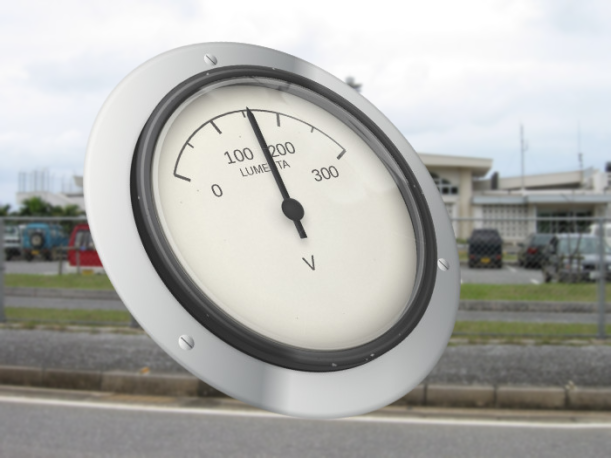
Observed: 150 V
